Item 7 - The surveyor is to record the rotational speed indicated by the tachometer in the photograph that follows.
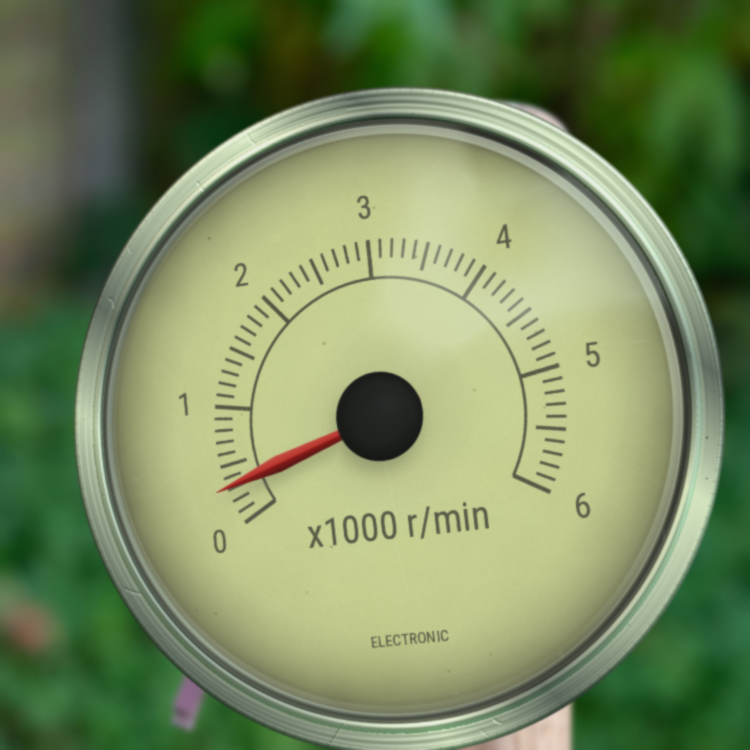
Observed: 300 rpm
